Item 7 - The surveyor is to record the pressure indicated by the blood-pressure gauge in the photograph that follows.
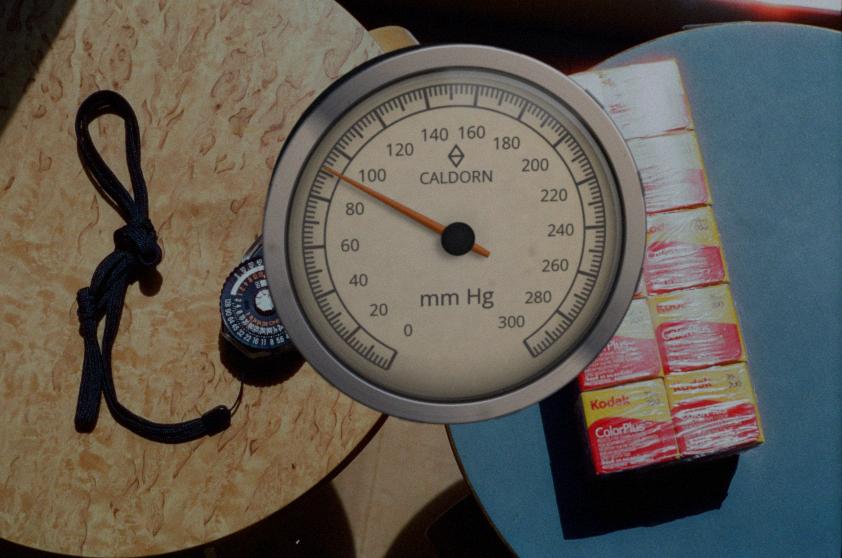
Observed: 92 mmHg
